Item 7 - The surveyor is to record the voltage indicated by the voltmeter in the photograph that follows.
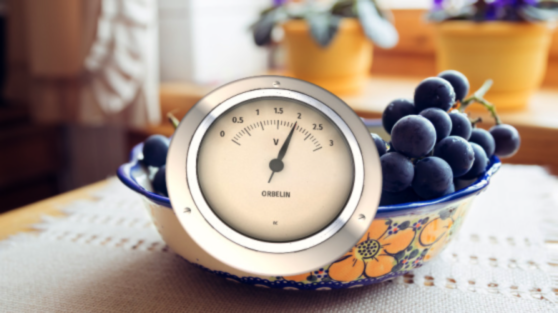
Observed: 2 V
